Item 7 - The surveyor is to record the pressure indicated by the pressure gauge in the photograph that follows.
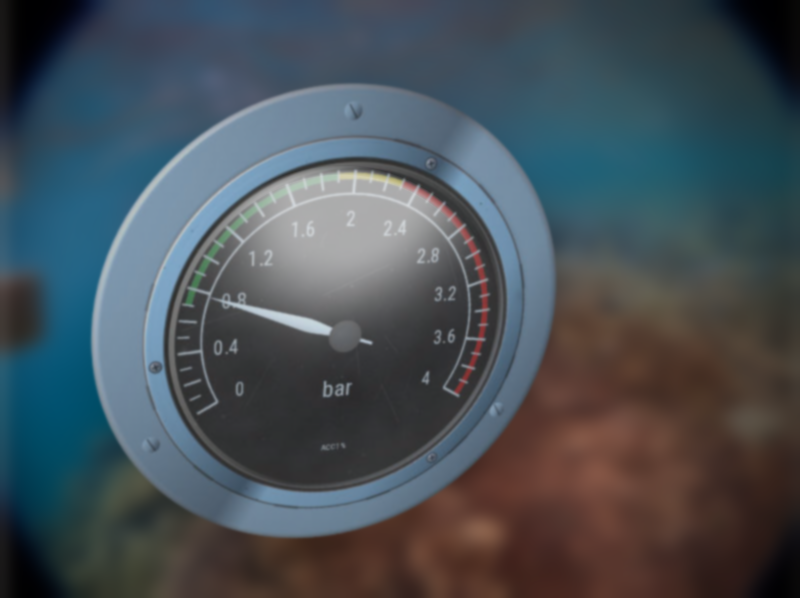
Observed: 0.8 bar
